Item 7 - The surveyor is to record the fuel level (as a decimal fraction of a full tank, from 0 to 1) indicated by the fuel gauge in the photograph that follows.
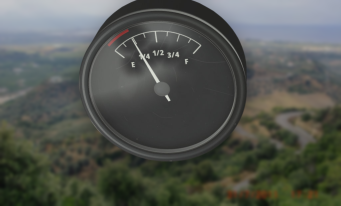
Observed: 0.25
